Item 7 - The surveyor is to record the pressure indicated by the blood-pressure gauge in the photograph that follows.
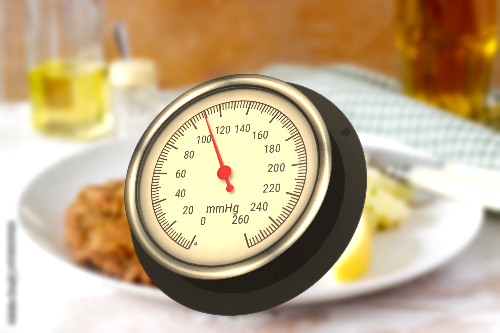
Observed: 110 mmHg
